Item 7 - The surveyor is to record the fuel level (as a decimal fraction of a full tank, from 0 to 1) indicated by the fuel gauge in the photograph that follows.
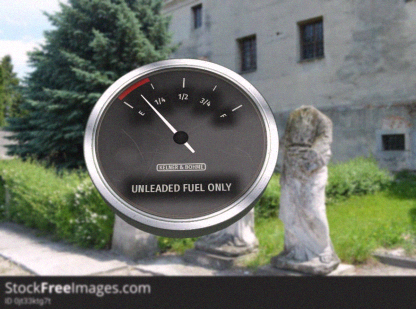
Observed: 0.125
